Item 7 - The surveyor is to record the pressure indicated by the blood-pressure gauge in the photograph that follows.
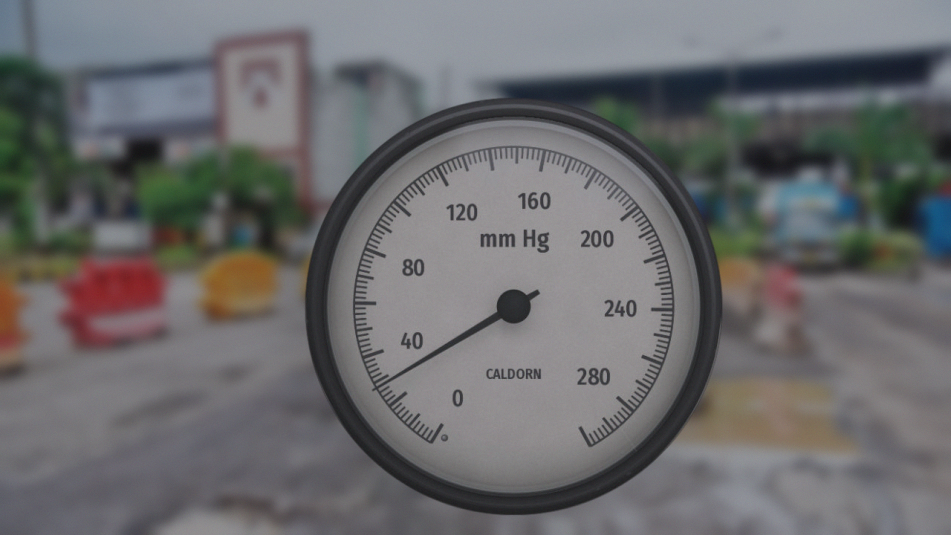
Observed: 28 mmHg
